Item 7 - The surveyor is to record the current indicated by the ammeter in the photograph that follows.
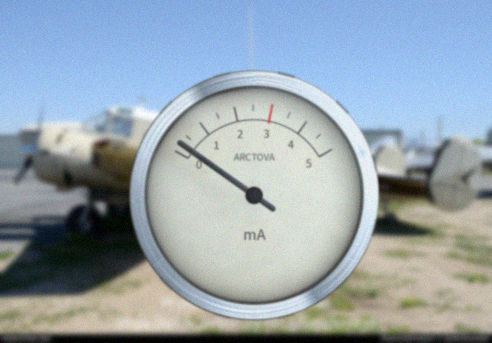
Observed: 0.25 mA
